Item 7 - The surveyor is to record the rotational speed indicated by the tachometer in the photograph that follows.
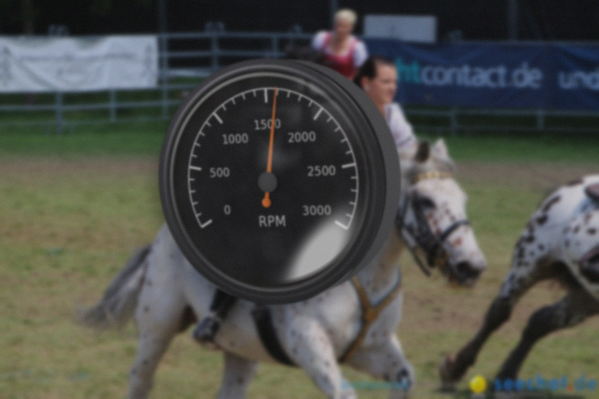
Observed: 1600 rpm
